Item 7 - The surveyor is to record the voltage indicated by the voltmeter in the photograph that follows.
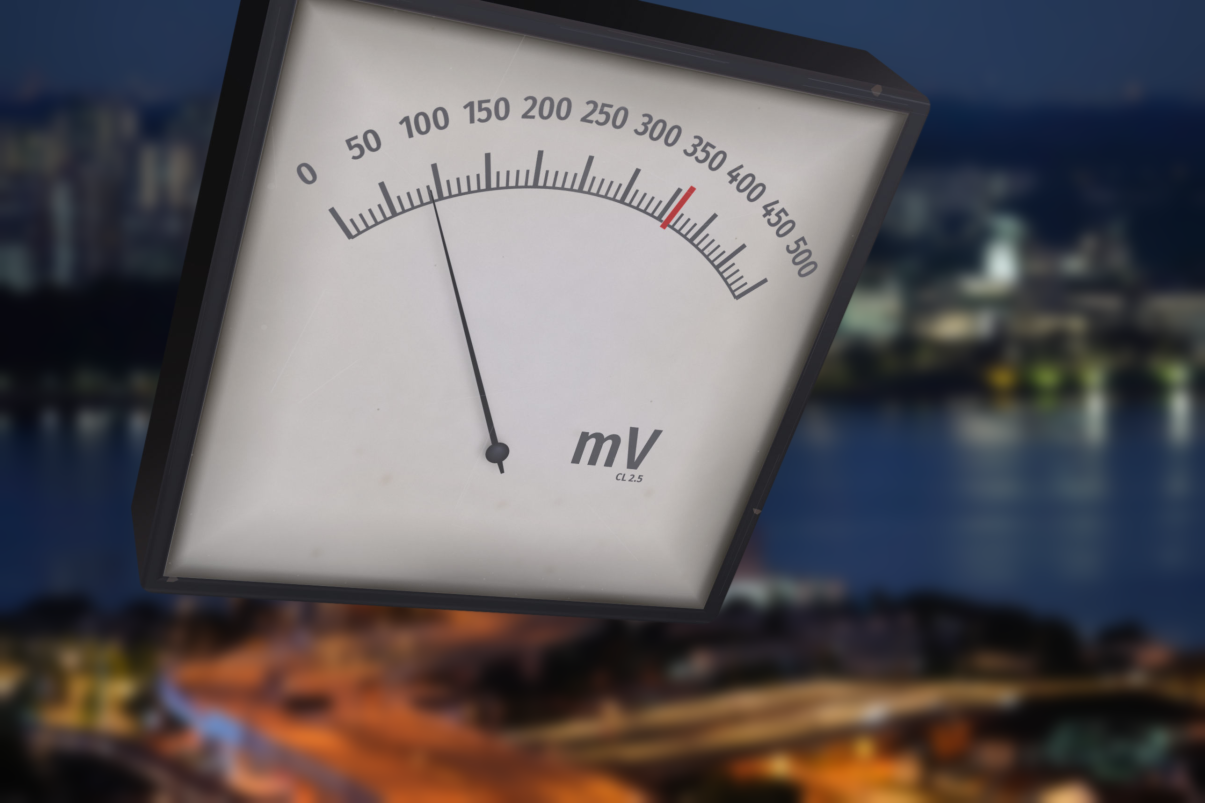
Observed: 90 mV
